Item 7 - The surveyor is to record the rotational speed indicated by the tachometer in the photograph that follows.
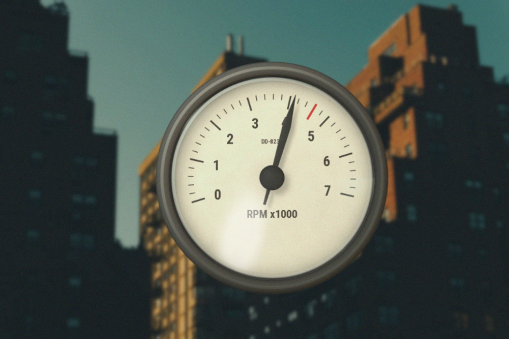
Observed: 4100 rpm
